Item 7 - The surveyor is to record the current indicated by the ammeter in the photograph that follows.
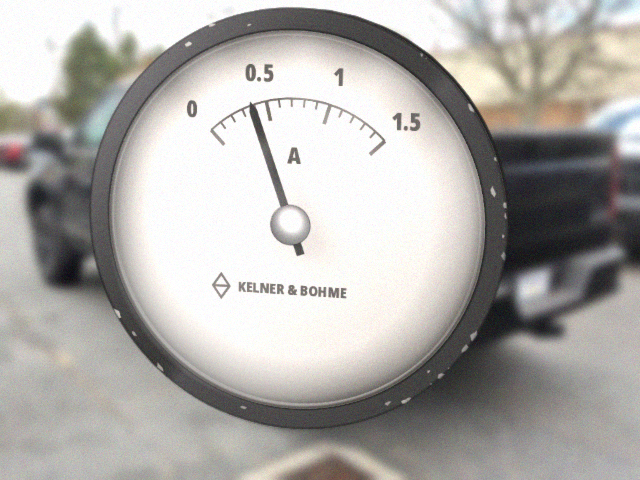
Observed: 0.4 A
